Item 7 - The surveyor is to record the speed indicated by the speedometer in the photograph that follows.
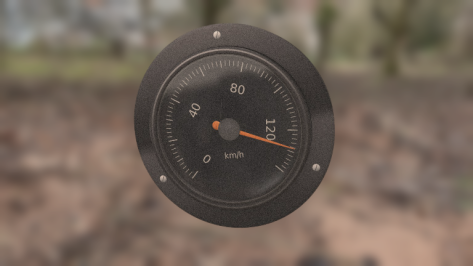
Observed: 128 km/h
